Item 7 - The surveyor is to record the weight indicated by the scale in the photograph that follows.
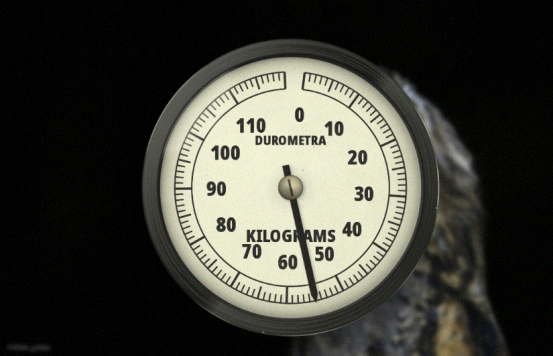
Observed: 55 kg
